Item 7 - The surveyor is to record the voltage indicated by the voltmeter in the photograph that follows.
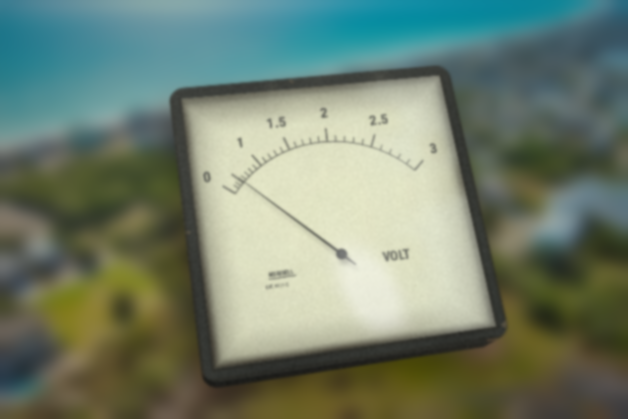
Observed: 0.5 V
